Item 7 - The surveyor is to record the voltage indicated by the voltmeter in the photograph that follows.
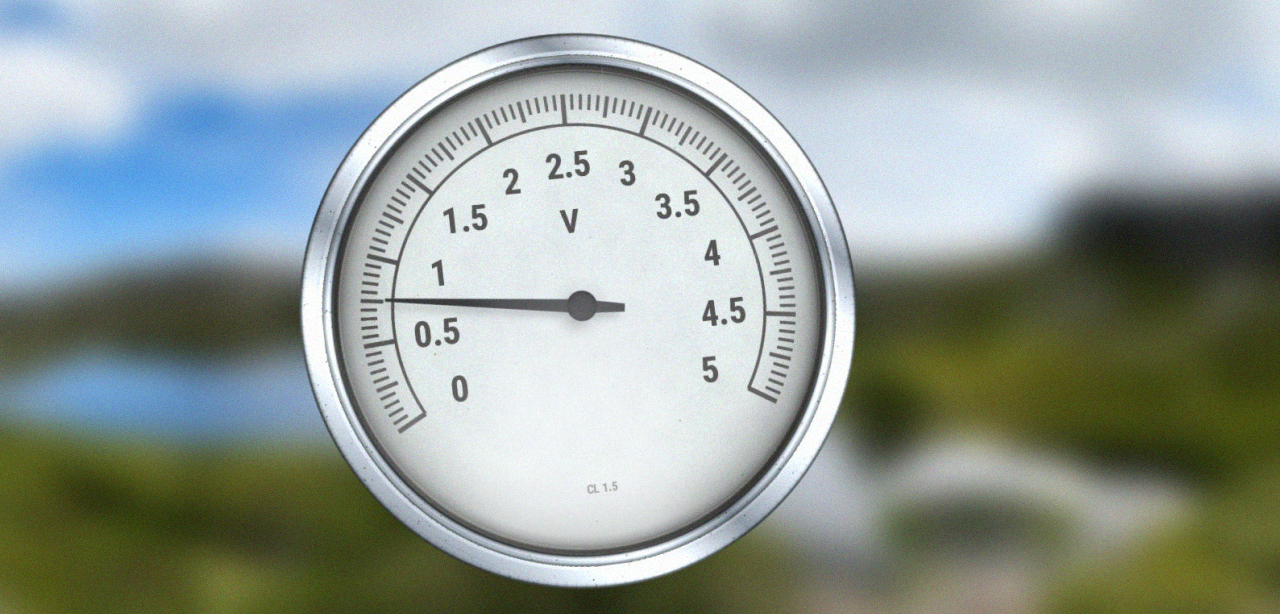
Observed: 0.75 V
